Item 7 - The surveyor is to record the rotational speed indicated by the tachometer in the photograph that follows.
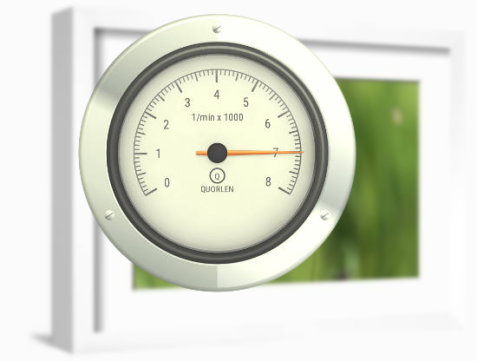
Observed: 7000 rpm
